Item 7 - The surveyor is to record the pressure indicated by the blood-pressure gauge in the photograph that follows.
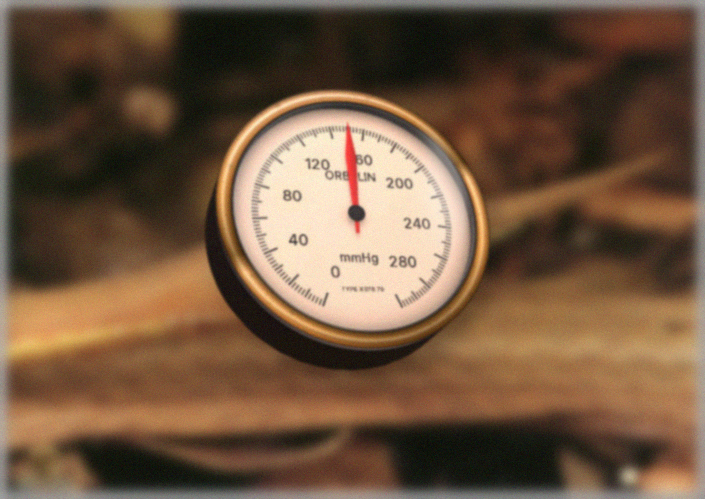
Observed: 150 mmHg
